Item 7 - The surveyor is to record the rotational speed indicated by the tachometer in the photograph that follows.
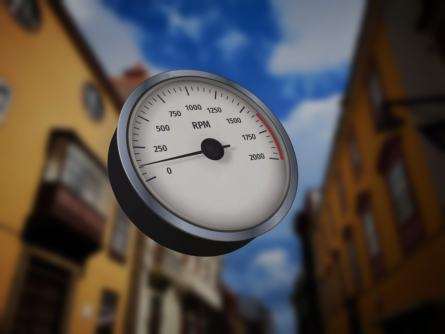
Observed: 100 rpm
